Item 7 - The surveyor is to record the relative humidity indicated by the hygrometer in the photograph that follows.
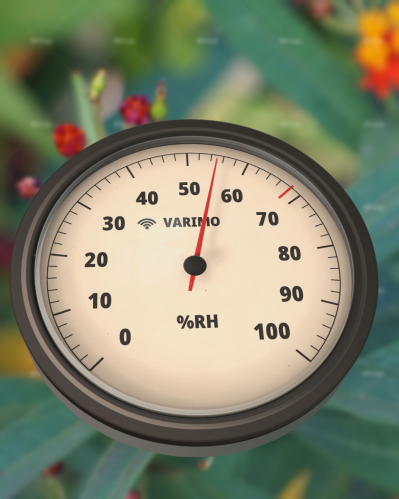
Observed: 55 %
